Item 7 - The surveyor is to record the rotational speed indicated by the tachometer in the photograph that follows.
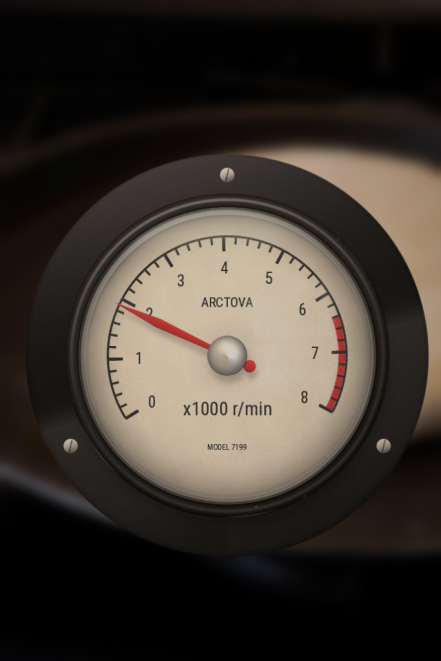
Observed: 1900 rpm
